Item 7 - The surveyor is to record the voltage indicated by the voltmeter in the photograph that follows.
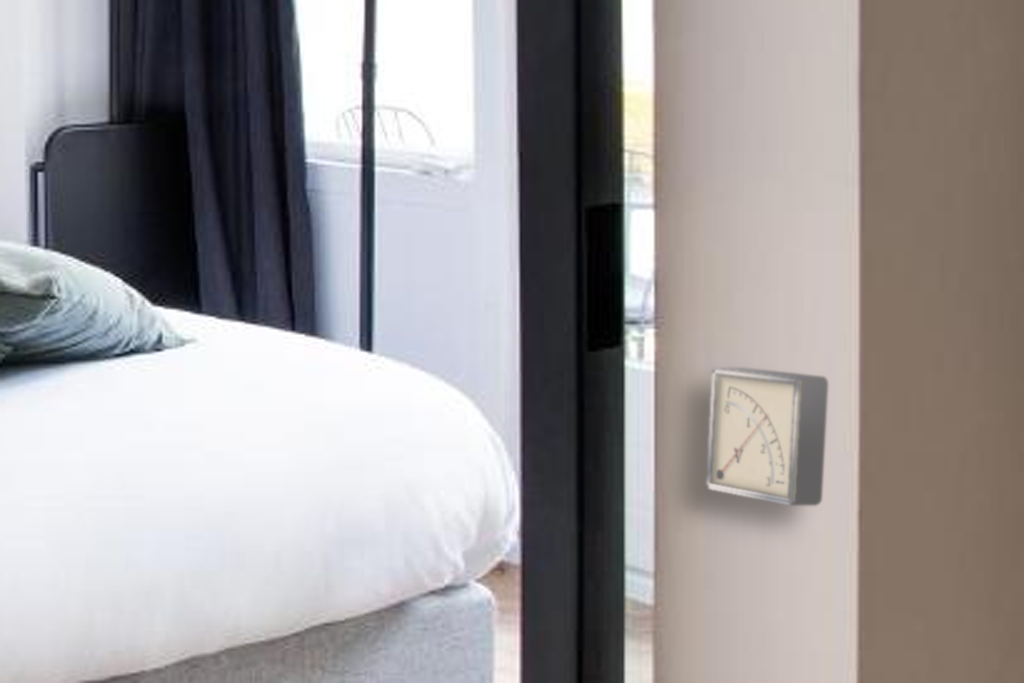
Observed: 1.4 V
